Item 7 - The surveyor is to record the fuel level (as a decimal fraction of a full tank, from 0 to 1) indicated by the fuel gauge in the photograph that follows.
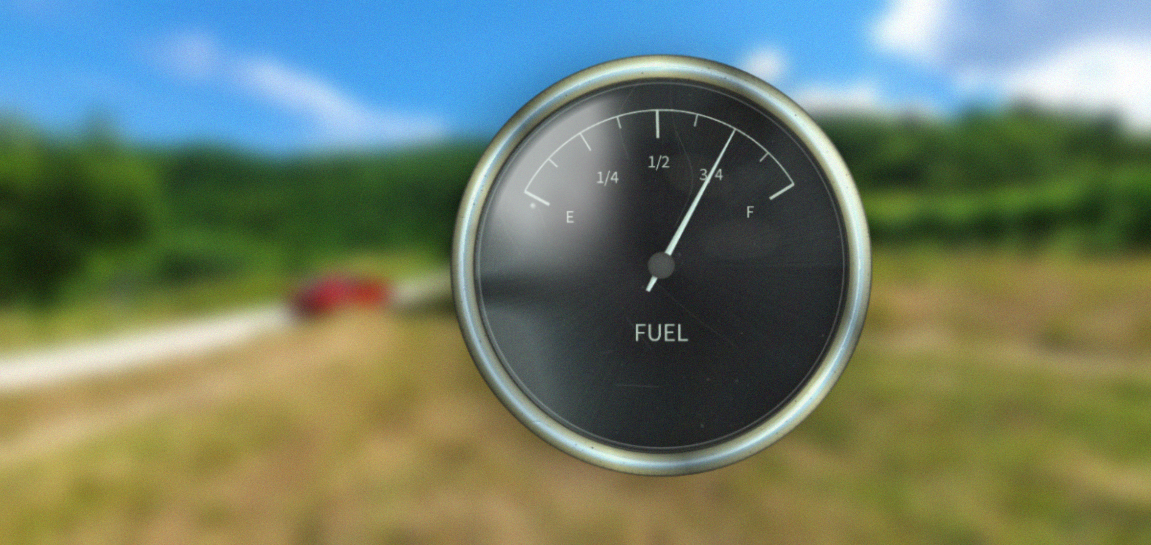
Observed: 0.75
